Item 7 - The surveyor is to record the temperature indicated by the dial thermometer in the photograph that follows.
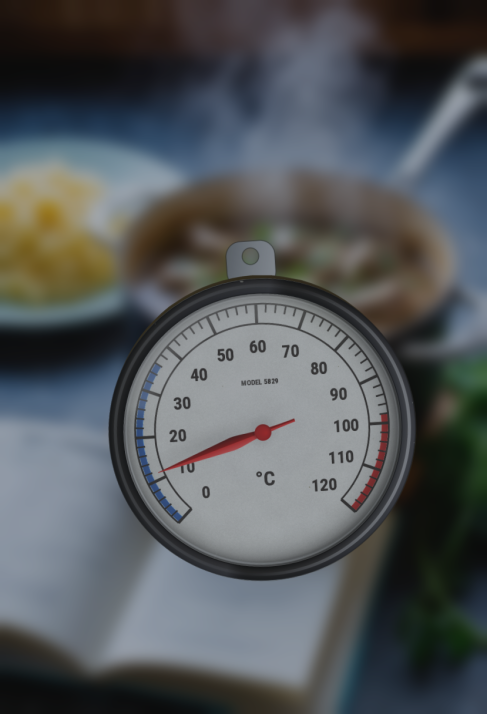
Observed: 12 °C
